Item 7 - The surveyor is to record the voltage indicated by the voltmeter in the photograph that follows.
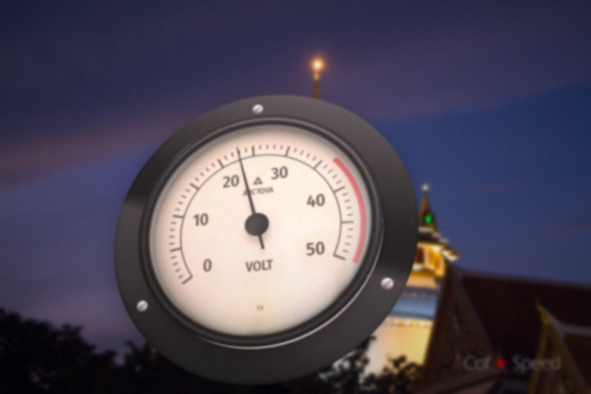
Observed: 23 V
